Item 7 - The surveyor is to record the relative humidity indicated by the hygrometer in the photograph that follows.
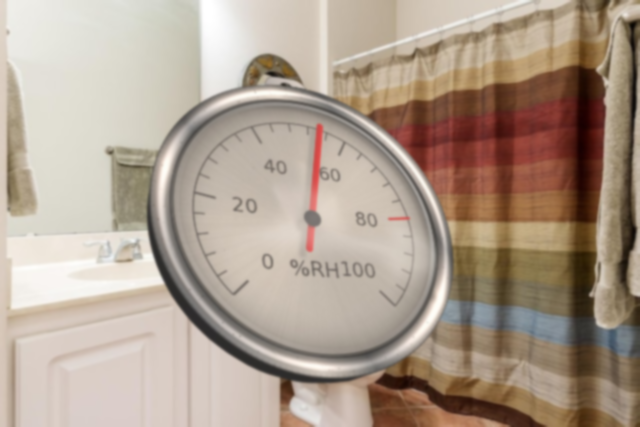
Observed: 54 %
